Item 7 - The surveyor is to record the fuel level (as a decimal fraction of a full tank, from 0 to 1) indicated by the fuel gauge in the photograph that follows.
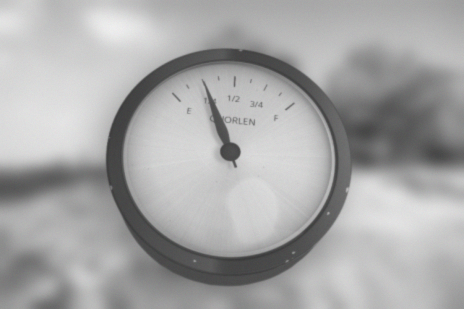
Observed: 0.25
